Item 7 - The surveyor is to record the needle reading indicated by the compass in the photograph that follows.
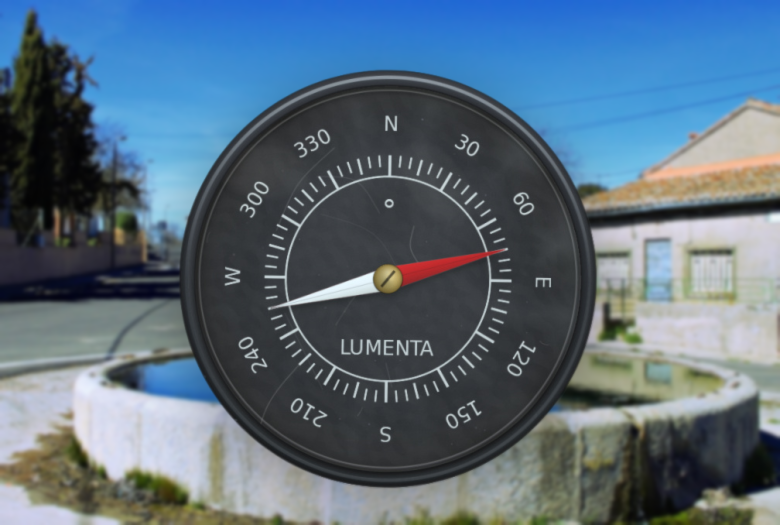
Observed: 75 °
